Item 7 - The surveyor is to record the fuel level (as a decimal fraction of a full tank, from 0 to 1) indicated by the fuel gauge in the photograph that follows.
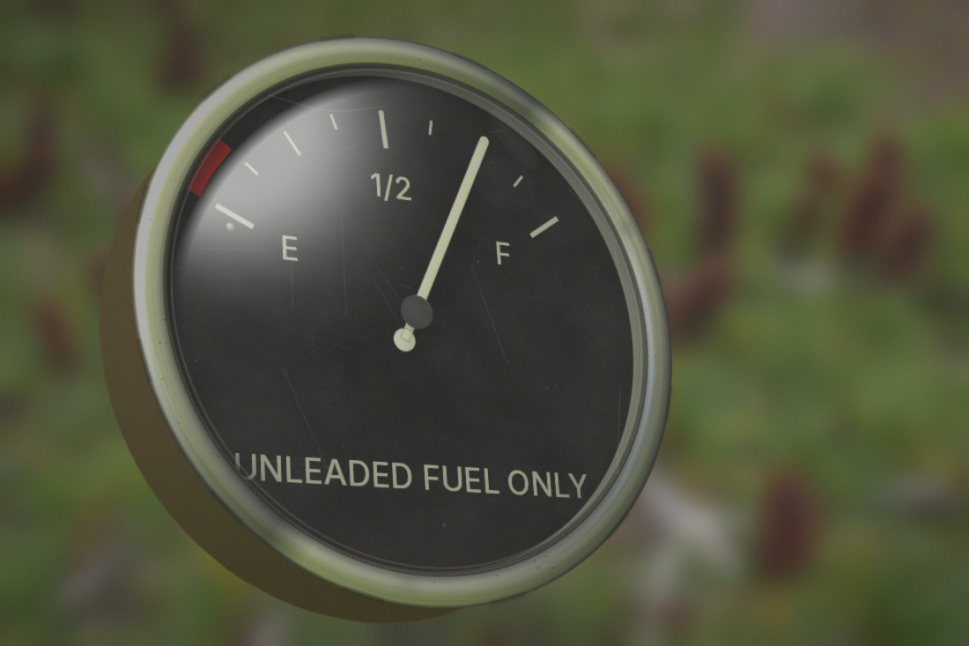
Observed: 0.75
